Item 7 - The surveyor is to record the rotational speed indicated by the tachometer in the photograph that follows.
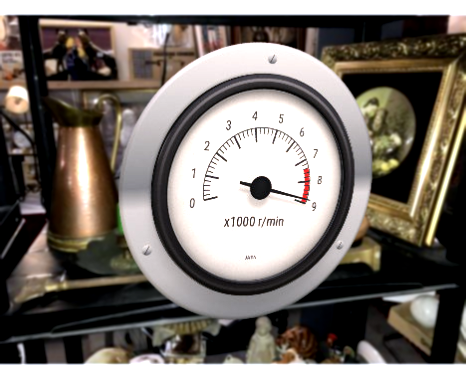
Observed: 8800 rpm
